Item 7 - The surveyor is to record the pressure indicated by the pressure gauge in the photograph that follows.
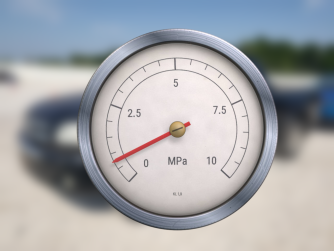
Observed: 0.75 MPa
